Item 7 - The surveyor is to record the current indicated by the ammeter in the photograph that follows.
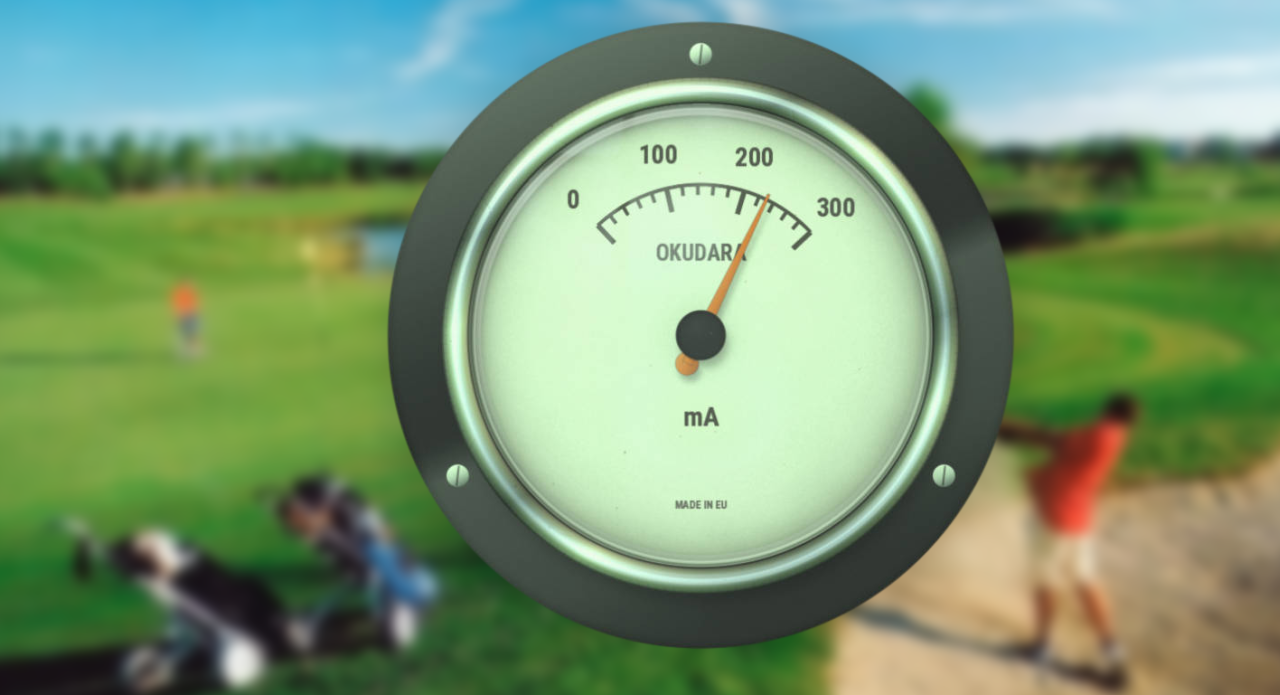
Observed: 230 mA
